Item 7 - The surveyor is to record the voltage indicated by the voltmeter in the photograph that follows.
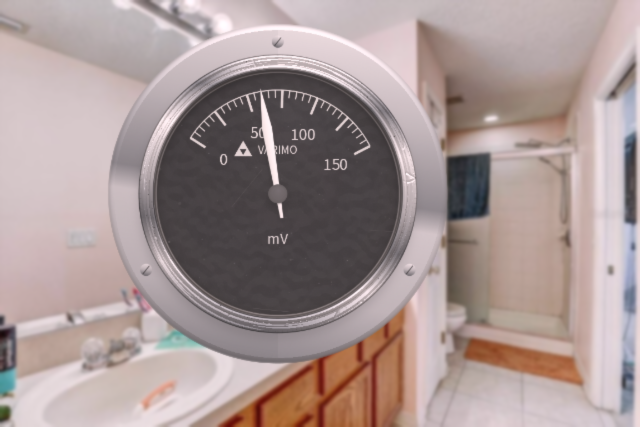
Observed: 60 mV
